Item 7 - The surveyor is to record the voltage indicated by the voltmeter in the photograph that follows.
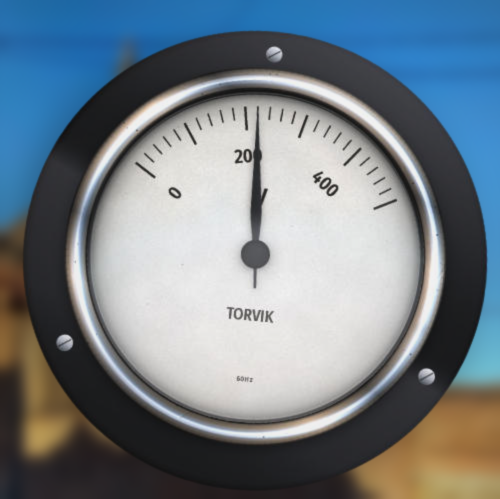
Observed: 220 V
